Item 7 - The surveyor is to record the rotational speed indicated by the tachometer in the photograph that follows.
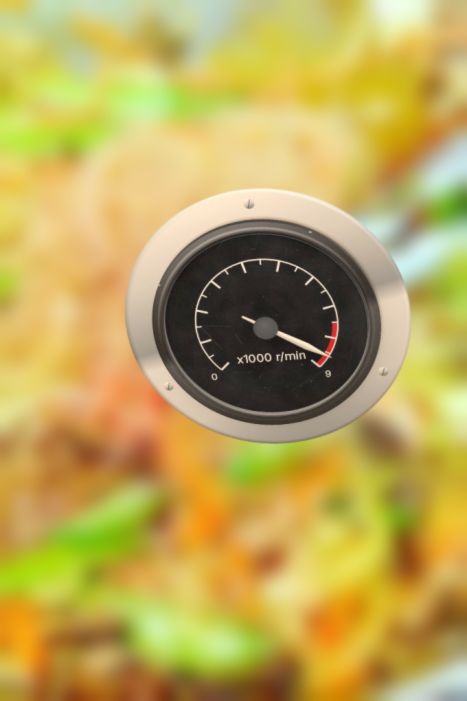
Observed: 8500 rpm
